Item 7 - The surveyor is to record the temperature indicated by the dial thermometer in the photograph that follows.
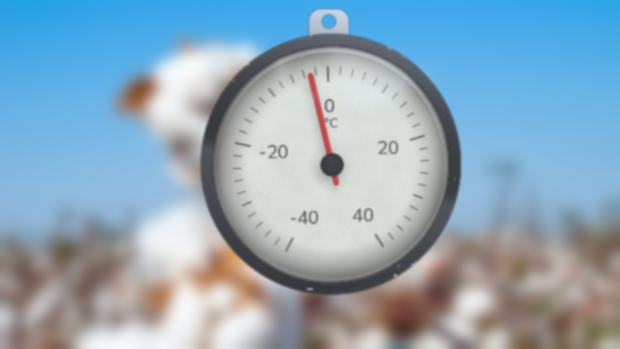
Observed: -3 °C
